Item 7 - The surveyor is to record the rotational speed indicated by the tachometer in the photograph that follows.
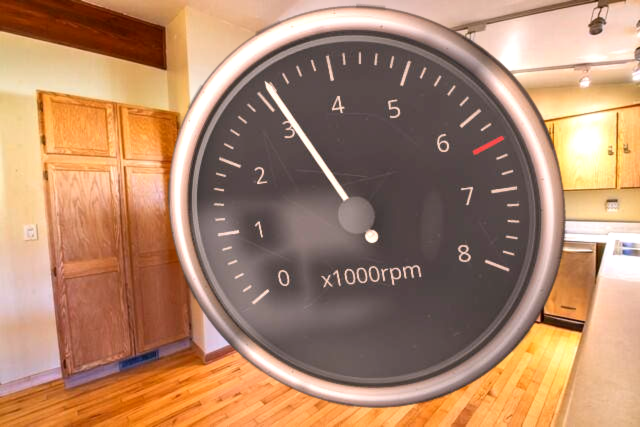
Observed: 3200 rpm
